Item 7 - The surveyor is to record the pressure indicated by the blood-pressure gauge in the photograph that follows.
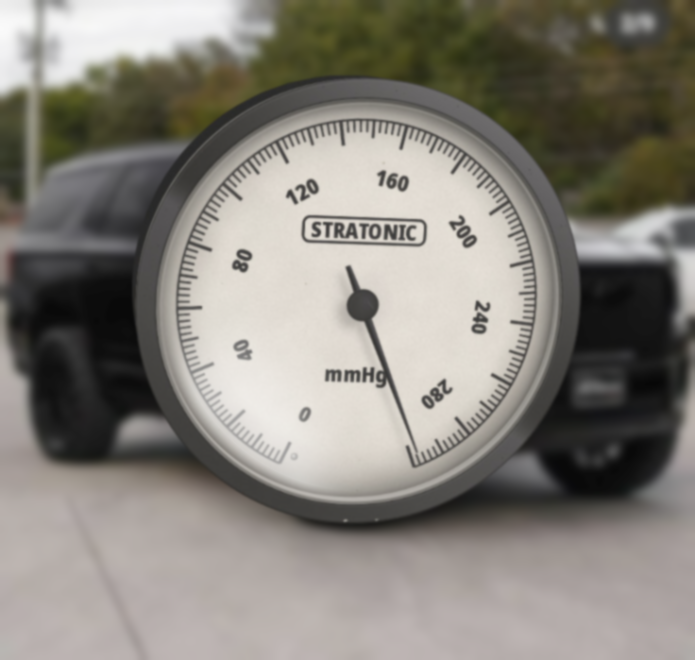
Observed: 298 mmHg
